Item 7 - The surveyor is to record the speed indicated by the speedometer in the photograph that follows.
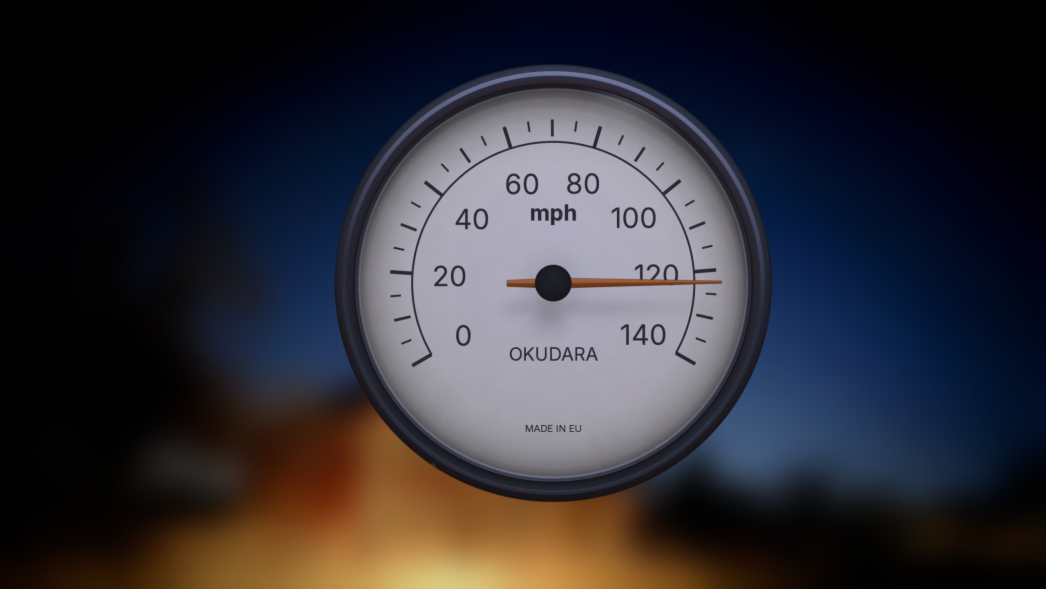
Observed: 122.5 mph
